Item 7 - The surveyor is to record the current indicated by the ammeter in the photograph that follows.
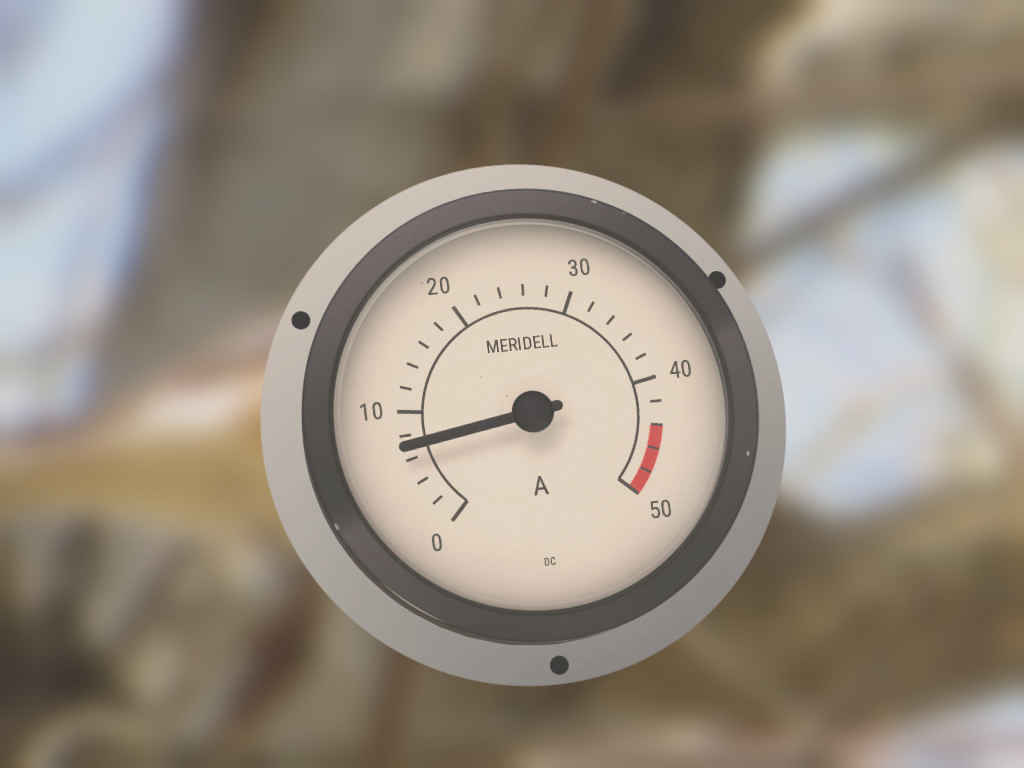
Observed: 7 A
